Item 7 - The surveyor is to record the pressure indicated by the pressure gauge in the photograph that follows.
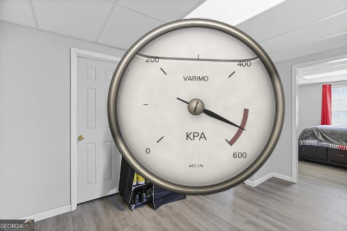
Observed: 550 kPa
